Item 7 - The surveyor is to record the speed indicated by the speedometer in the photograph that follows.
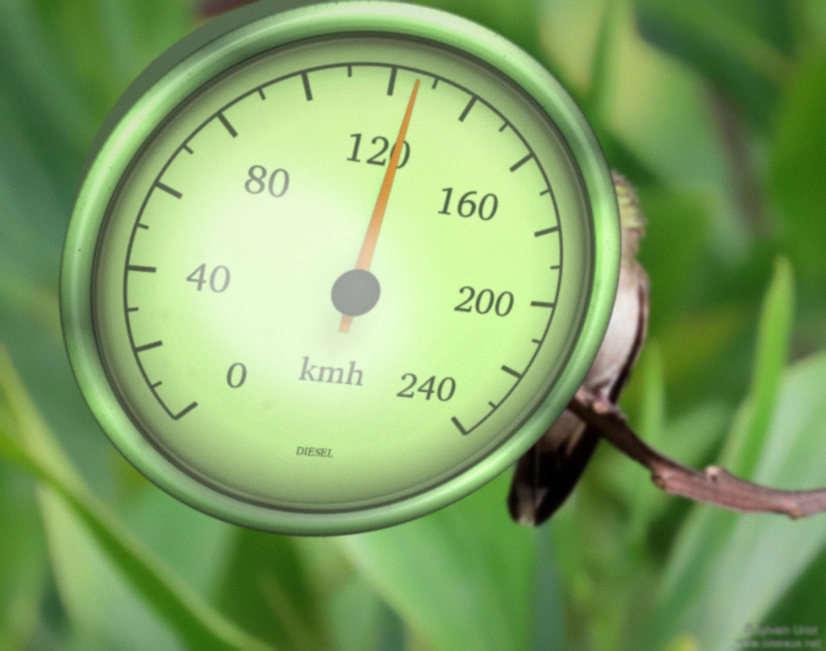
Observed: 125 km/h
